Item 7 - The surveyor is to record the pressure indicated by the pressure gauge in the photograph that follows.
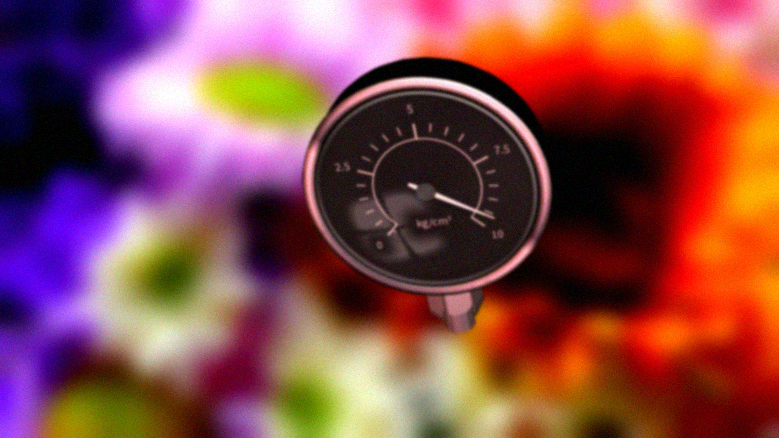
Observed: 9.5 kg/cm²
